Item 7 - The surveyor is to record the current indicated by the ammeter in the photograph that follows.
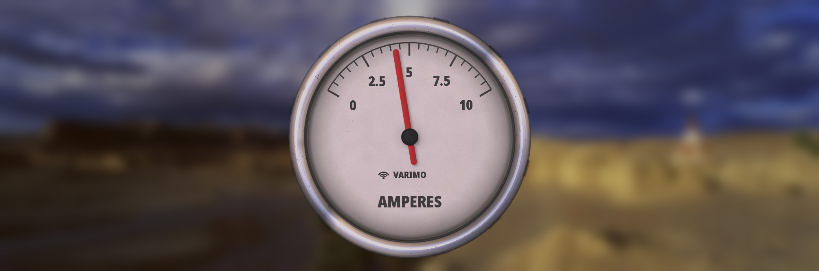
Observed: 4.25 A
